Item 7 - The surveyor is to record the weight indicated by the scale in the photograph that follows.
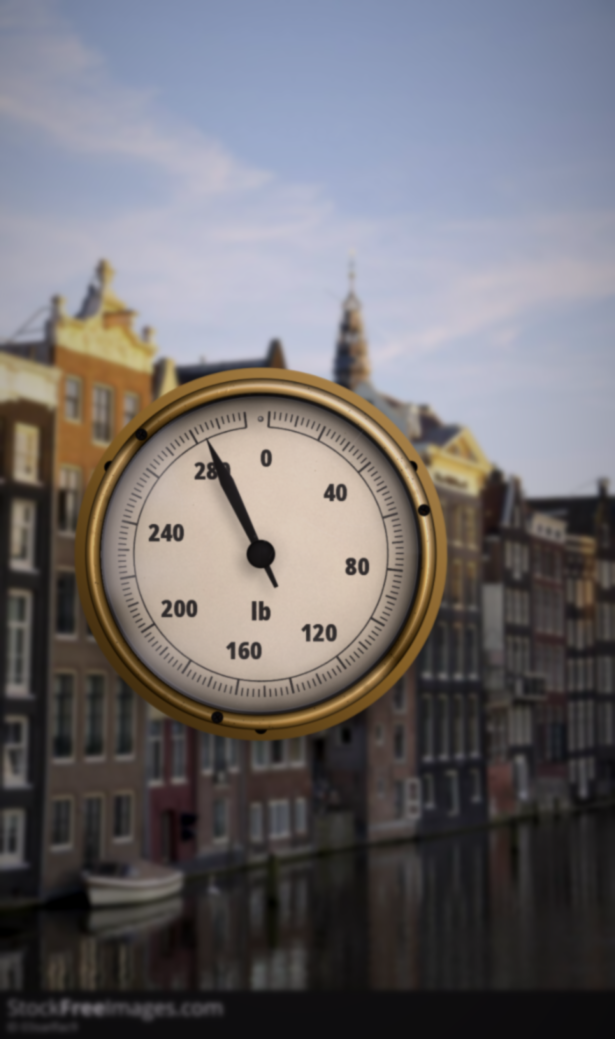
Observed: 284 lb
